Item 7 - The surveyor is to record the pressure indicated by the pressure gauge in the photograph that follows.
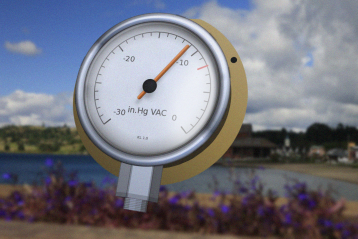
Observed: -11 inHg
